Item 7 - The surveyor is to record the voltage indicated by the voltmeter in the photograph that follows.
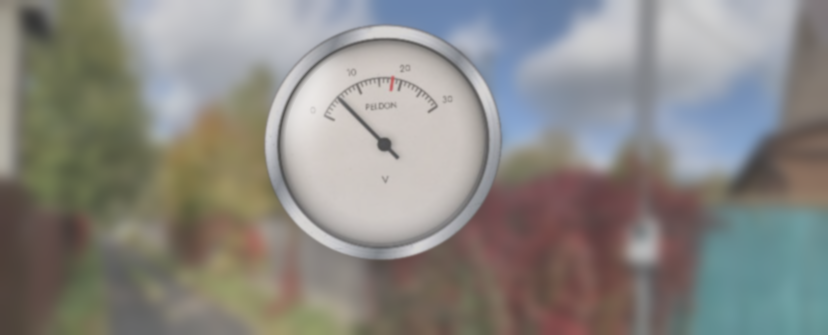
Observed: 5 V
